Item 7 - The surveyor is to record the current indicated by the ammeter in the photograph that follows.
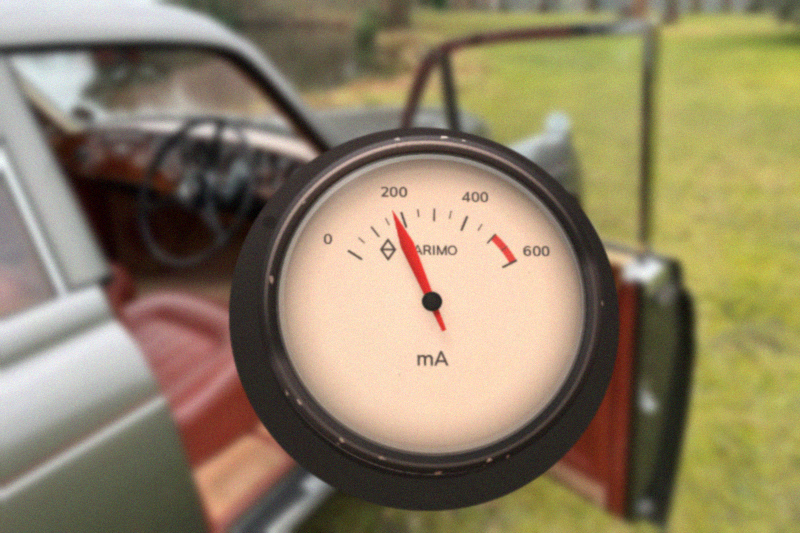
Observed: 175 mA
